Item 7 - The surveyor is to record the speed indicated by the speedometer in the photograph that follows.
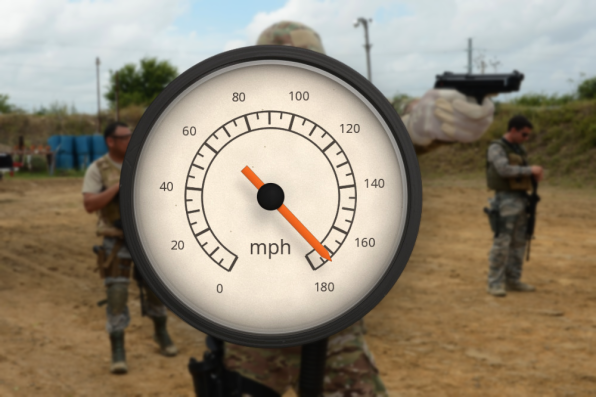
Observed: 172.5 mph
